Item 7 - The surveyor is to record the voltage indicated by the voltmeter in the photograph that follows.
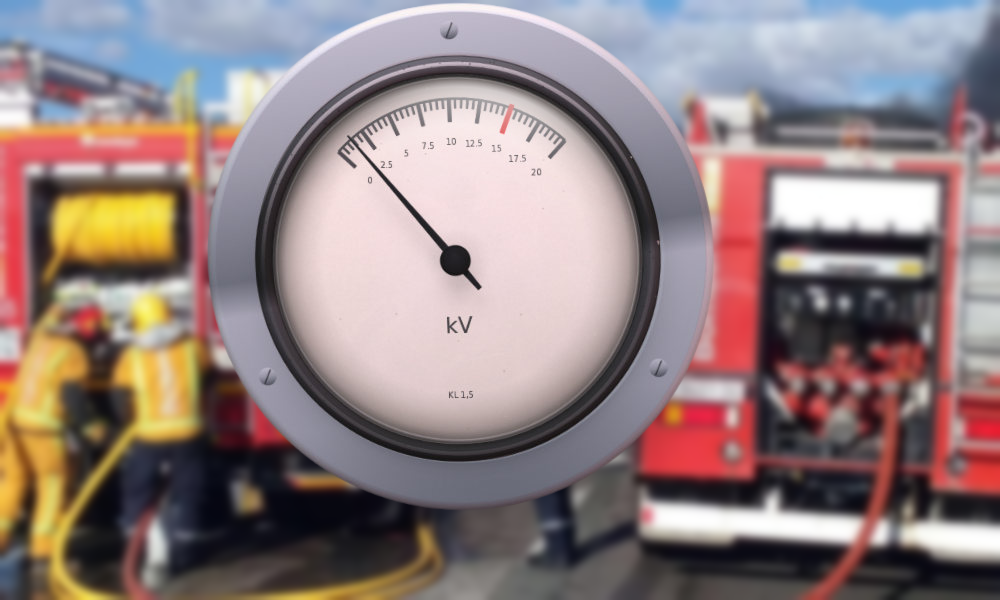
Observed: 1.5 kV
